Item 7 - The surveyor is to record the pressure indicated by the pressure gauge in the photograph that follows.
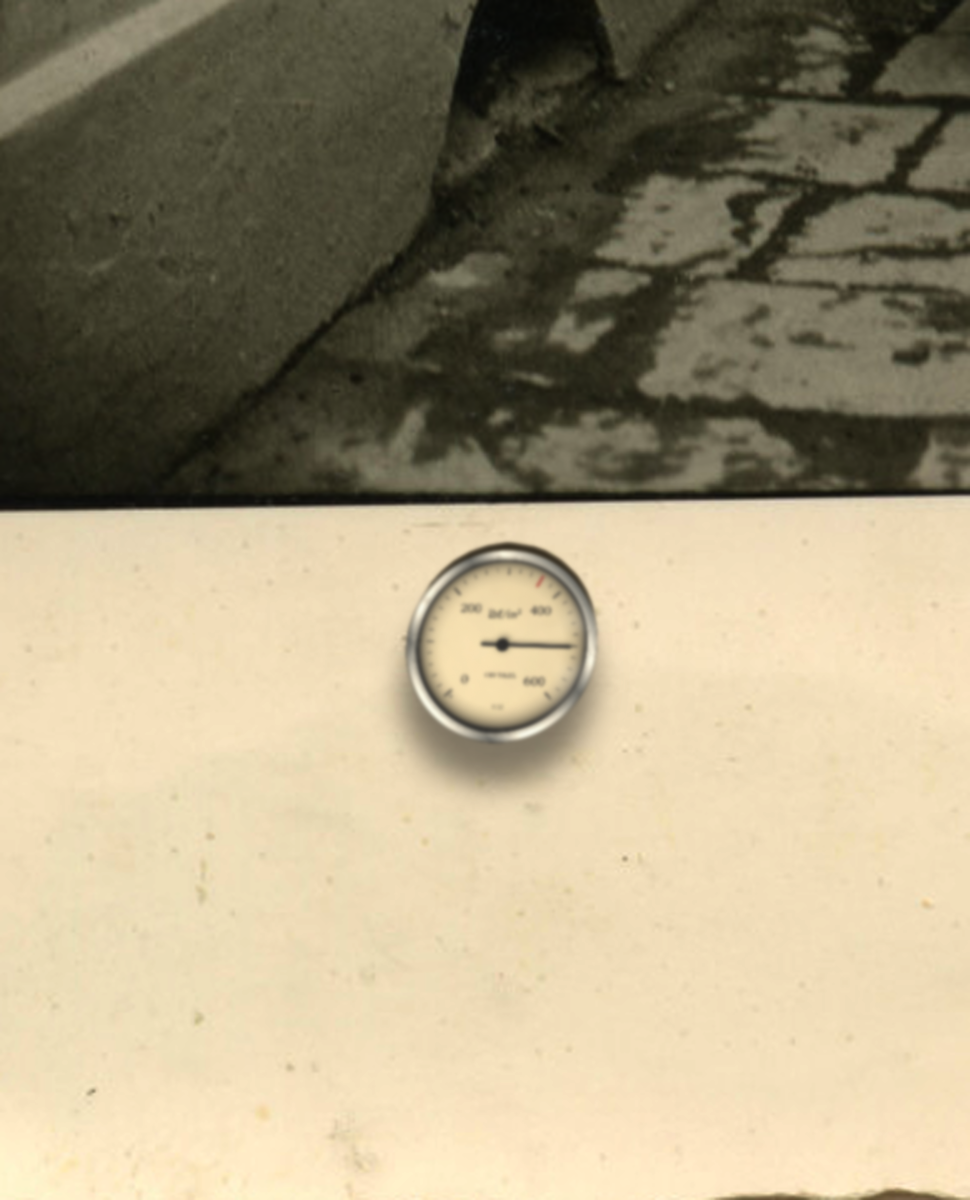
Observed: 500 psi
